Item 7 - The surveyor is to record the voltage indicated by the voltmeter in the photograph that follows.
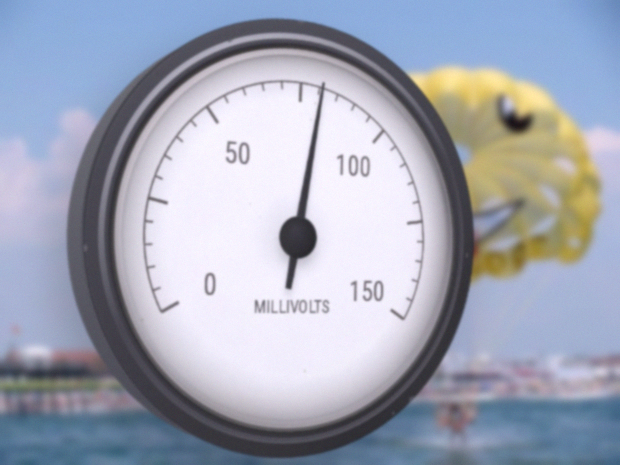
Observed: 80 mV
